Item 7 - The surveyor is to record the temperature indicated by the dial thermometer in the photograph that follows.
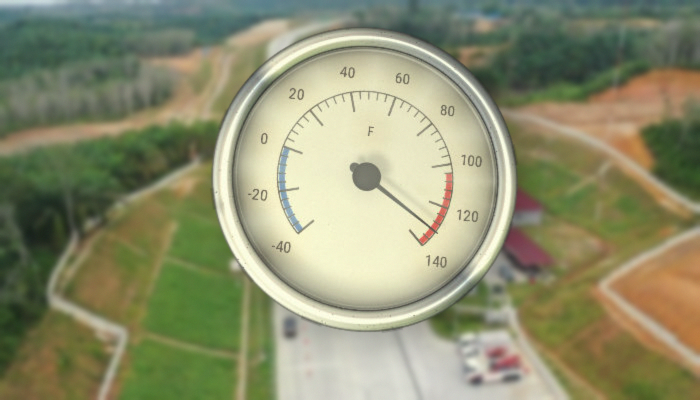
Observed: 132 °F
